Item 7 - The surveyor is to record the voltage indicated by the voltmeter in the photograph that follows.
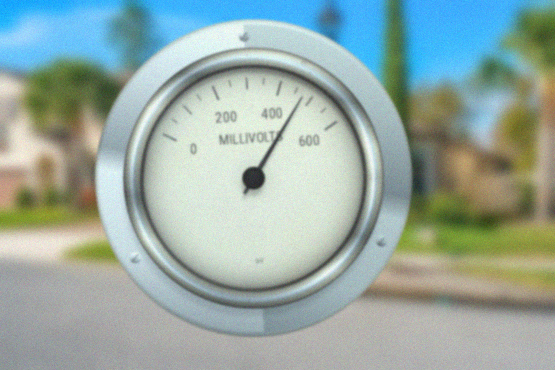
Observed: 475 mV
